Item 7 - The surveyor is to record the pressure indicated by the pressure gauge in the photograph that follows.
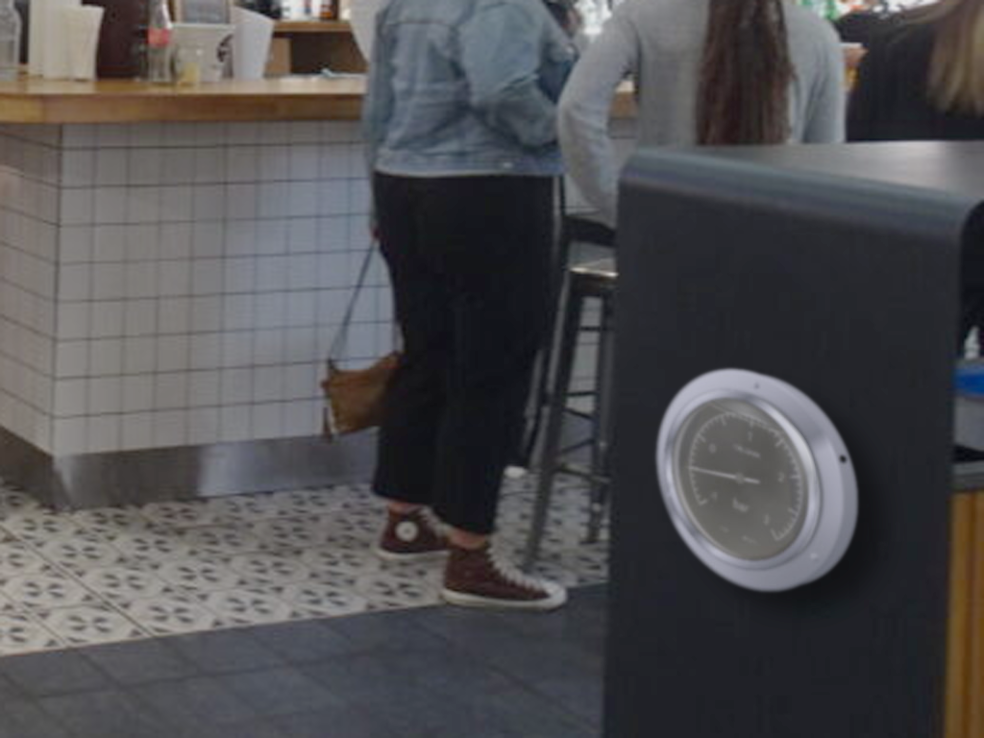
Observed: -0.5 bar
